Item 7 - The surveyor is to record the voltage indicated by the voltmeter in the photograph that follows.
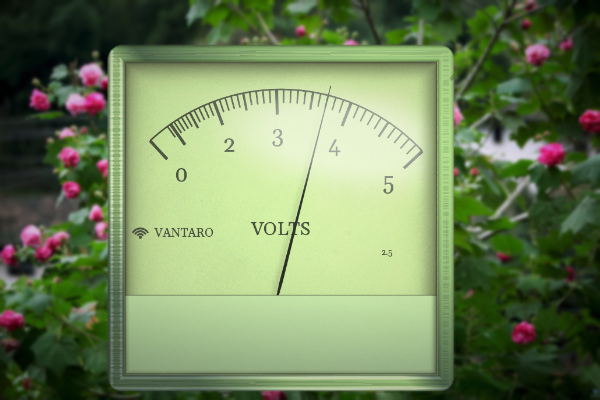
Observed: 3.7 V
